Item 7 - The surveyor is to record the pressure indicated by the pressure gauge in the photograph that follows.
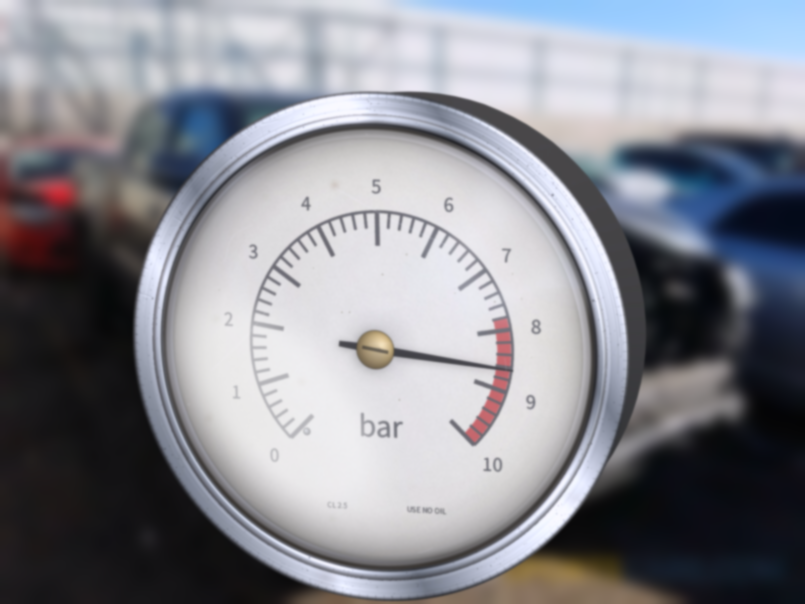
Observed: 8.6 bar
